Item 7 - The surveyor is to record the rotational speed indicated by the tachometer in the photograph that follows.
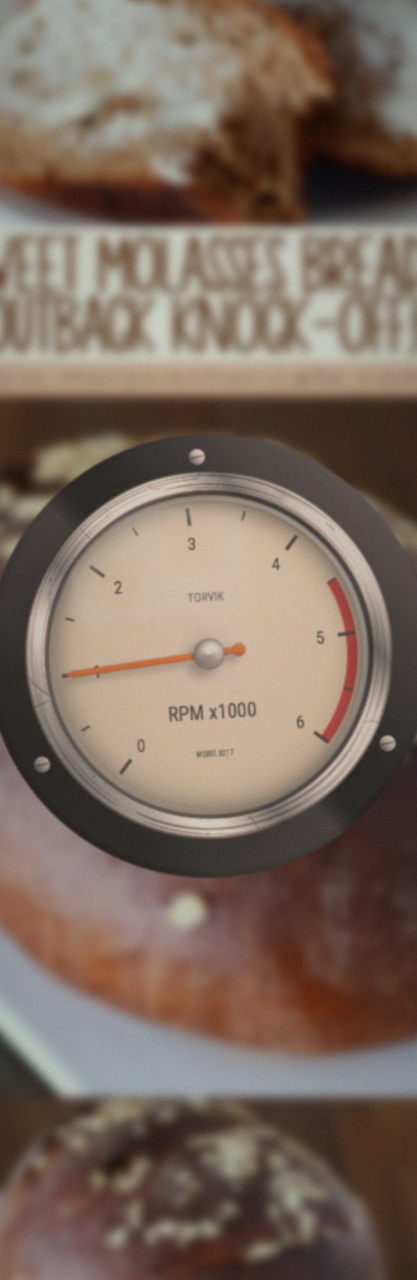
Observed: 1000 rpm
